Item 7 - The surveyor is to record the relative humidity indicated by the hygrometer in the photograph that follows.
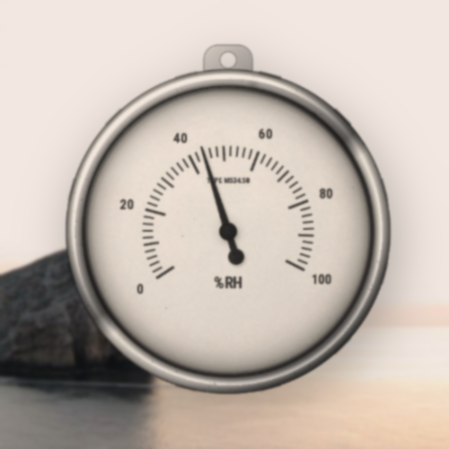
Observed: 44 %
